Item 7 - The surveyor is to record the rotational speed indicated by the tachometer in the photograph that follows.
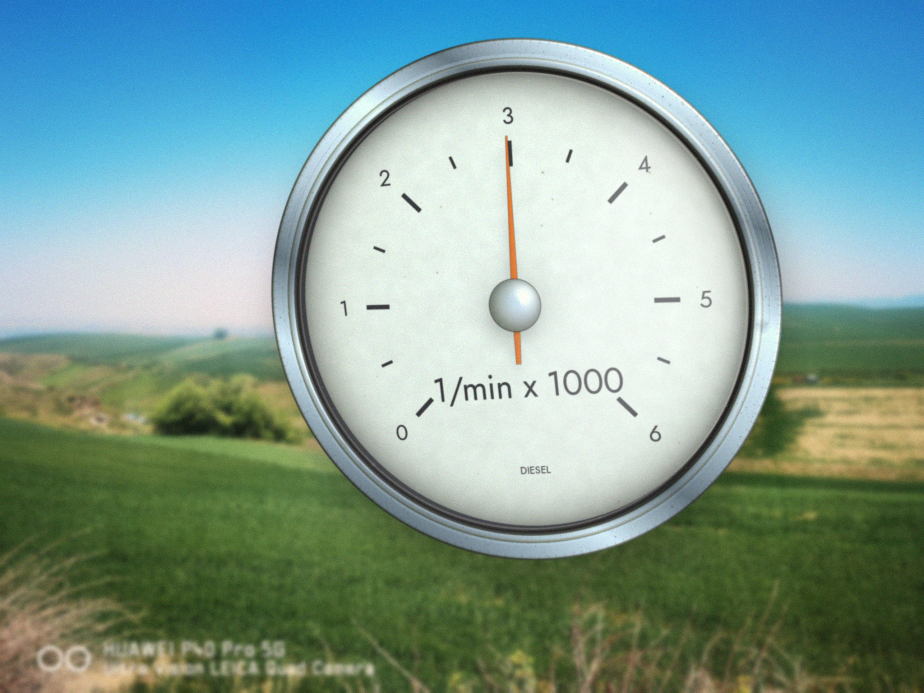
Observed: 3000 rpm
